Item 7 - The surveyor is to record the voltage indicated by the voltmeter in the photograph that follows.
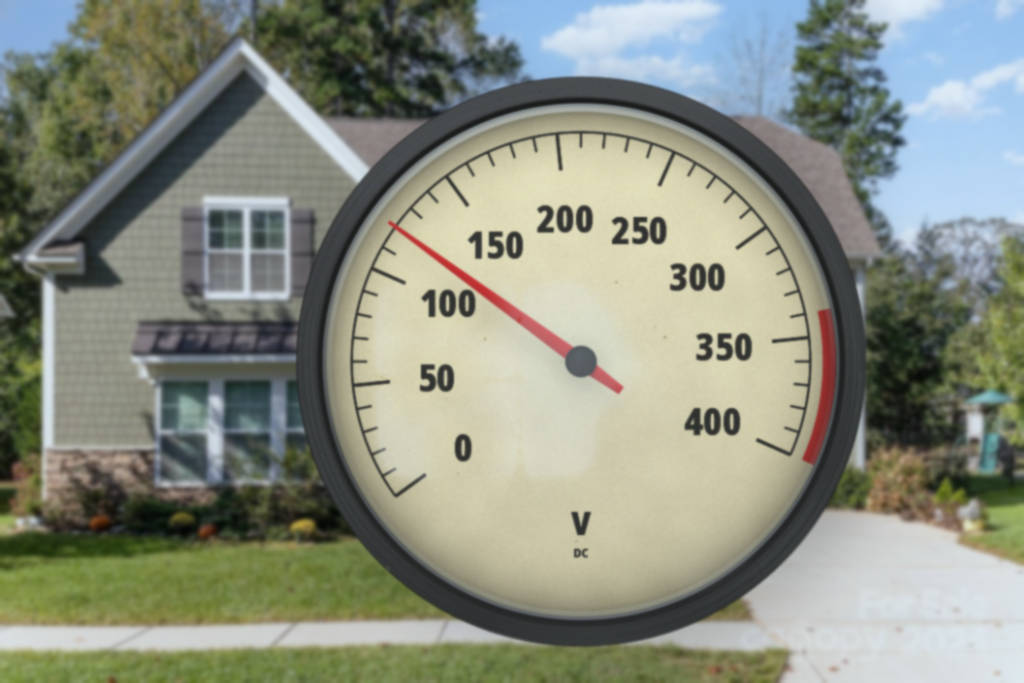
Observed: 120 V
